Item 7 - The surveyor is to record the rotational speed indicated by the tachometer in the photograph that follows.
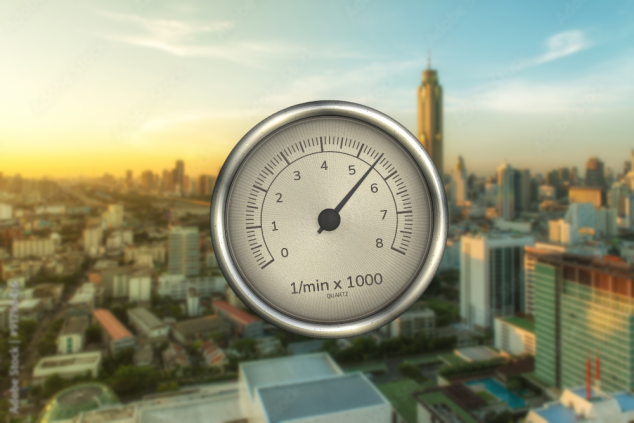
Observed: 5500 rpm
